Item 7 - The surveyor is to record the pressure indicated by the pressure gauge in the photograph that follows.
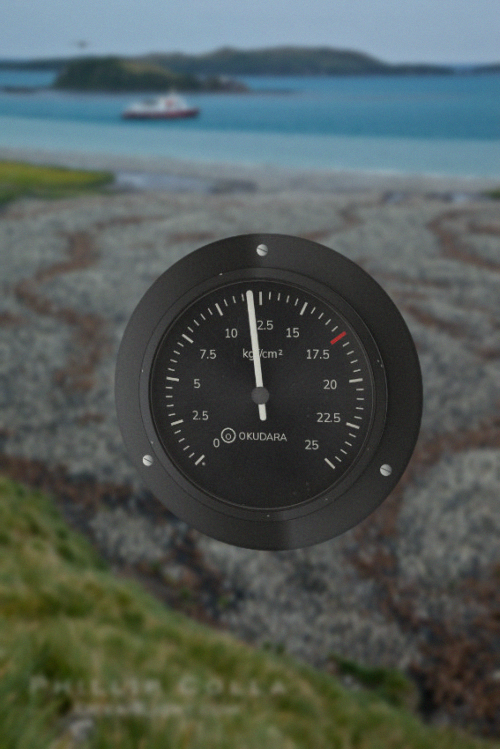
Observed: 12 kg/cm²
